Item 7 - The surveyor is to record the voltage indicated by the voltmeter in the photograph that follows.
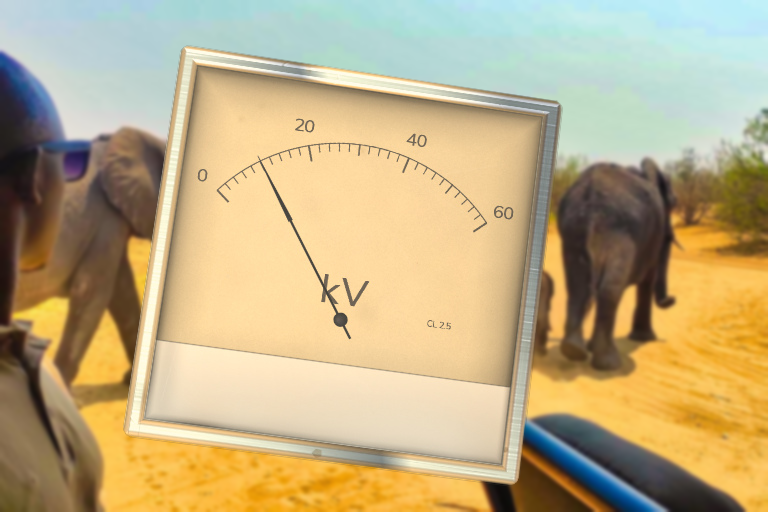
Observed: 10 kV
